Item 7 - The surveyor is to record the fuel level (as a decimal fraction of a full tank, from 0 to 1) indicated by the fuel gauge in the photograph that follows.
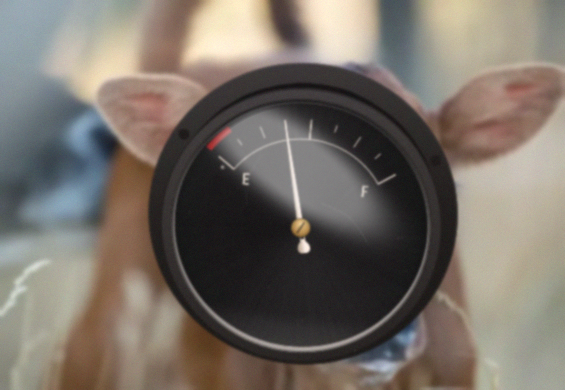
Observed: 0.375
